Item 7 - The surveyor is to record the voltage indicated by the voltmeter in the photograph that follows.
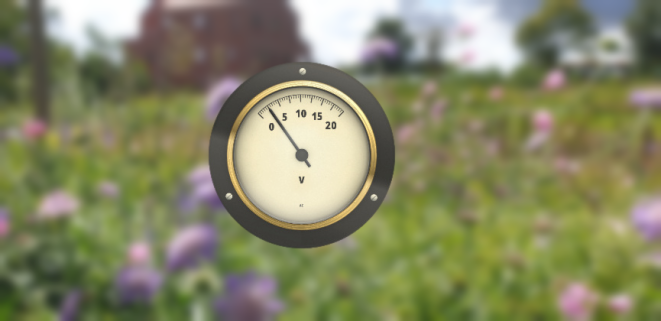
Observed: 2.5 V
